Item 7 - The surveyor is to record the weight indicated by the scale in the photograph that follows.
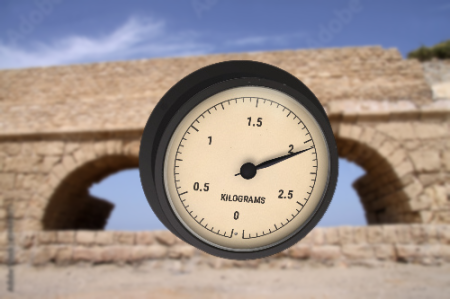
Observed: 2.05 kg
